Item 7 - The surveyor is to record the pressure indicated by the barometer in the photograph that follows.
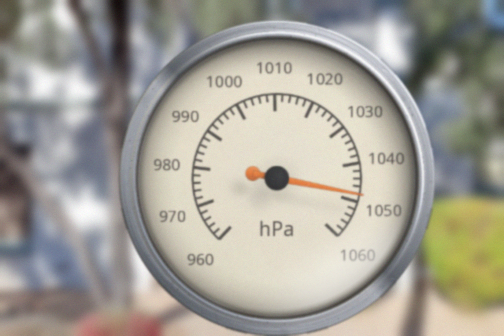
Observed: 1048 hPa
